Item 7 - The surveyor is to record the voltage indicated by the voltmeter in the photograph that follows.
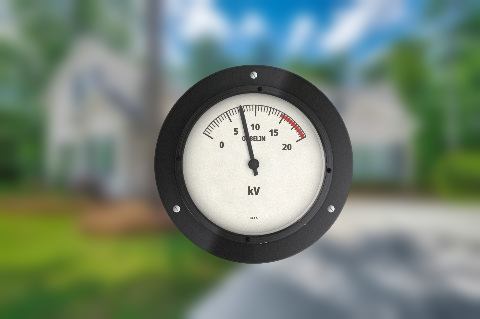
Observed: 7.5 kV
